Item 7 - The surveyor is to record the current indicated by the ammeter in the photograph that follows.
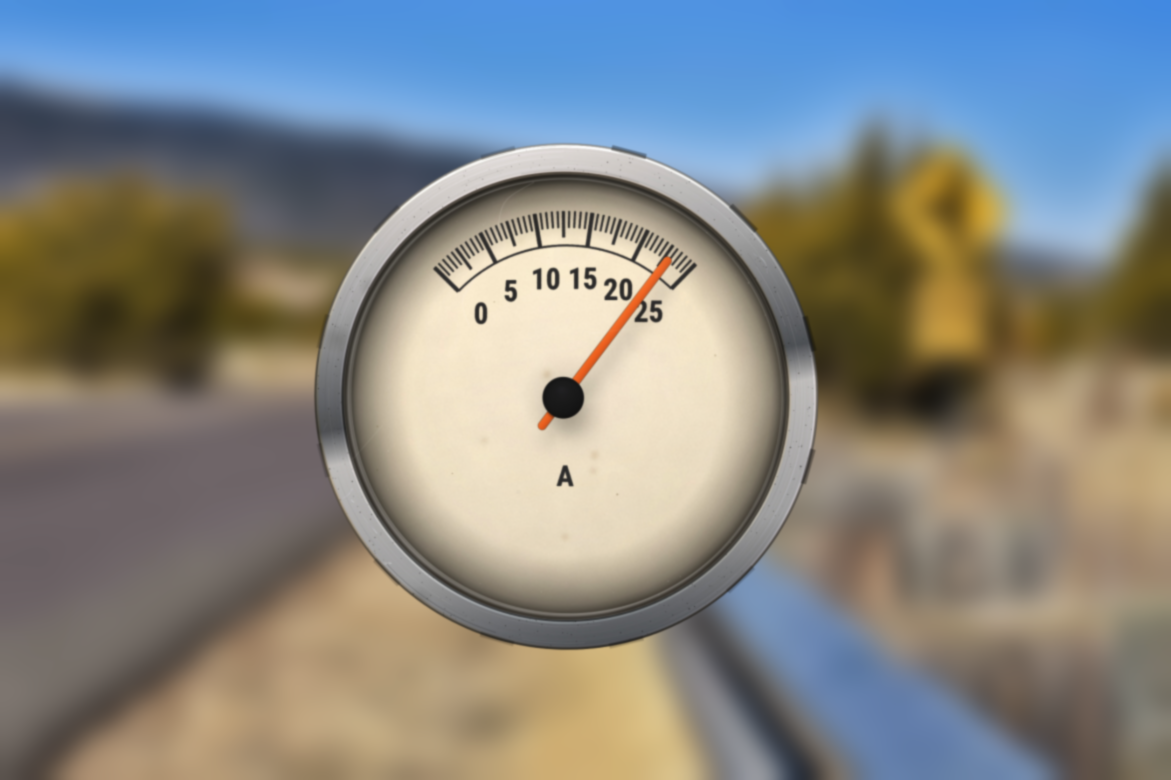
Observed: 23 A
